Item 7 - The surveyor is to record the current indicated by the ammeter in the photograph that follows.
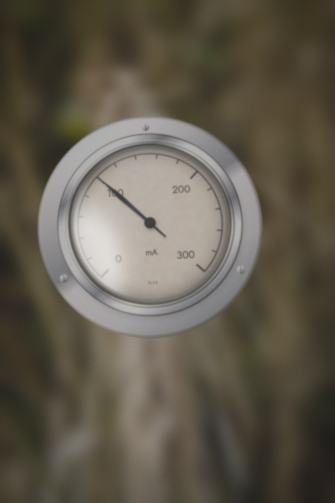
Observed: 100 mA
